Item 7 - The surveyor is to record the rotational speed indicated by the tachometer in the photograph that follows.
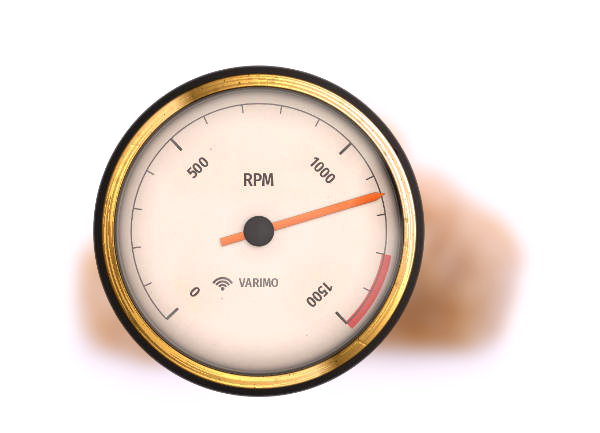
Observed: 1150 rpm
